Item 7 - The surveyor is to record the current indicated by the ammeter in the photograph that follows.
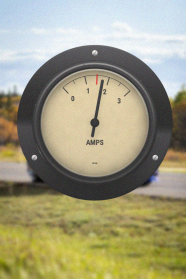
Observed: 1.75 A
